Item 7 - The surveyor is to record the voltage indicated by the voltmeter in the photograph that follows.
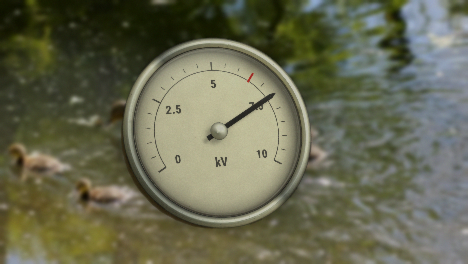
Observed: 7.5 kV
